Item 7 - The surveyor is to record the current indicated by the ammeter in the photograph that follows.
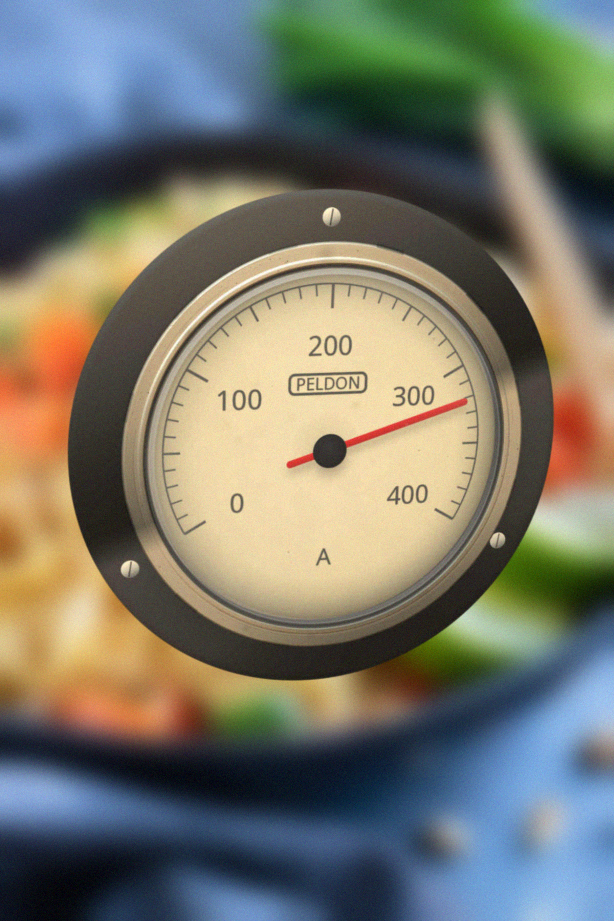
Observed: 320 A
